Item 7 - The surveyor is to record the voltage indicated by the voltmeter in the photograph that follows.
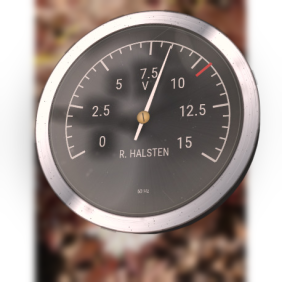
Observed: 8.5 V
